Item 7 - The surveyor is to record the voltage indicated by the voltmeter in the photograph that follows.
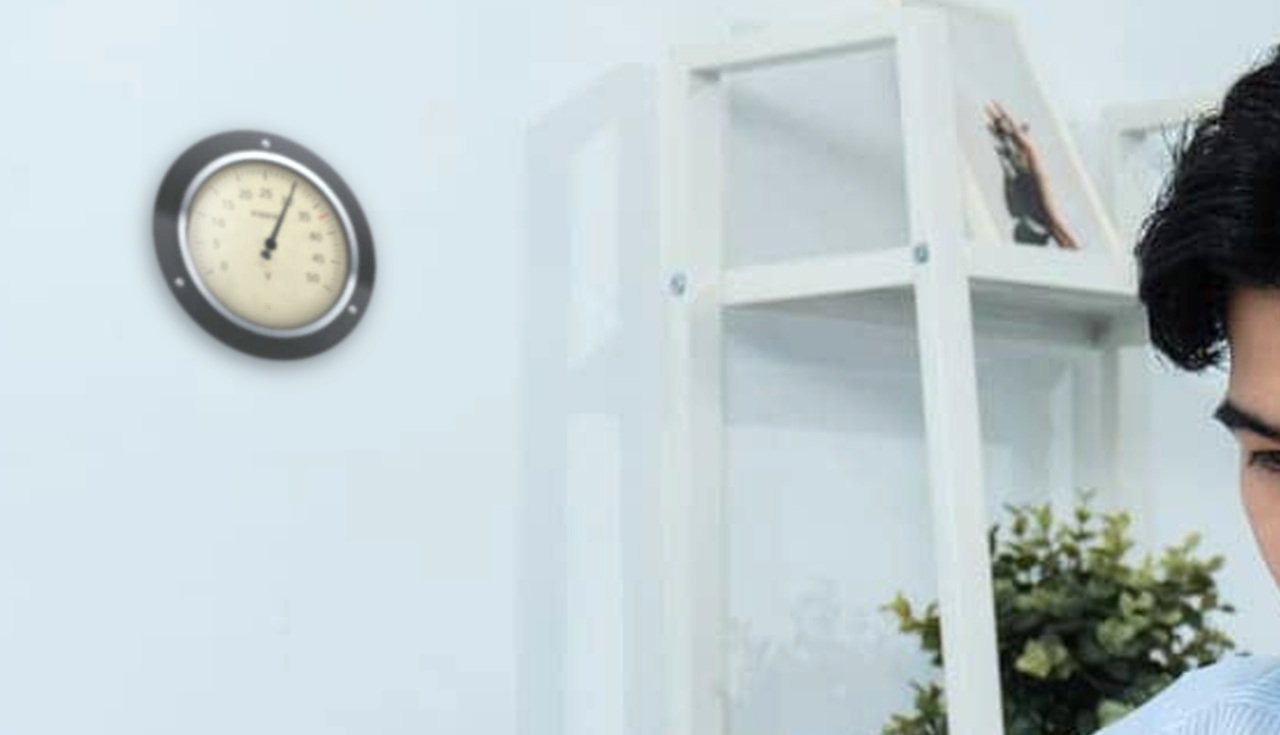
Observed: 30 V
